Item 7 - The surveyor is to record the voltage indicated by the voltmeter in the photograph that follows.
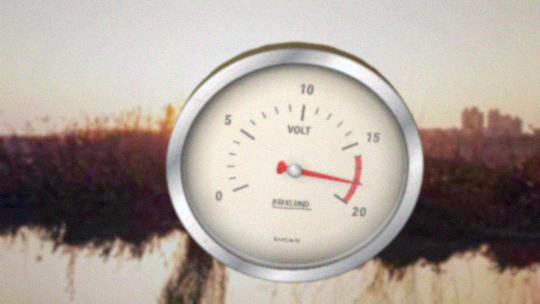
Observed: 18 V
